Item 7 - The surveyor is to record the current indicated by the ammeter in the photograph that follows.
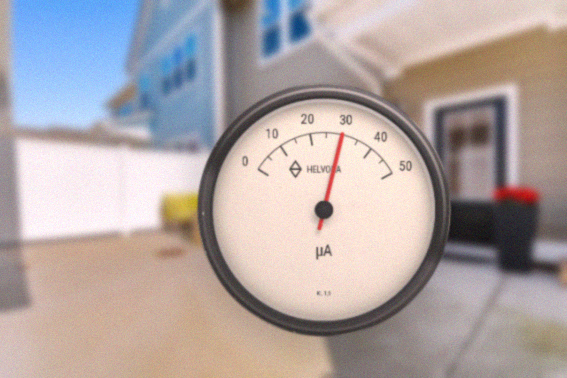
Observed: 30 µA
